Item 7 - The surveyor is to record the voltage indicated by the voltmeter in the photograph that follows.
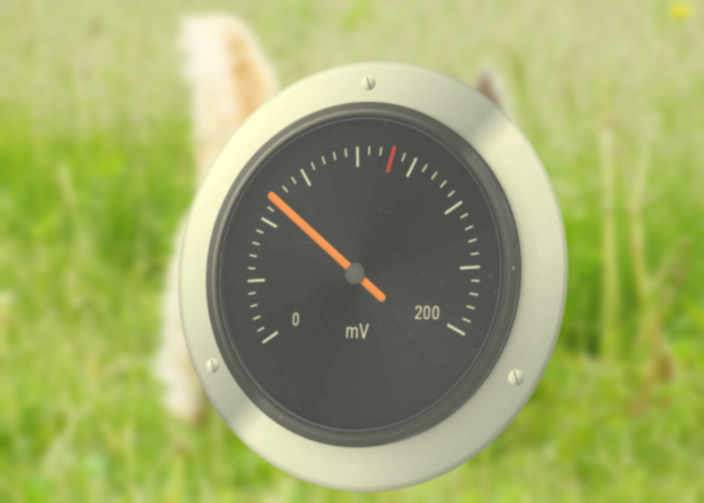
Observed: 60 mV
